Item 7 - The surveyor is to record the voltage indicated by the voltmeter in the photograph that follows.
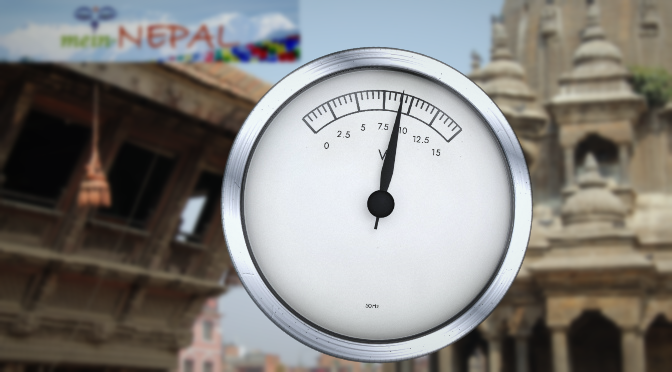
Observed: 9 V
